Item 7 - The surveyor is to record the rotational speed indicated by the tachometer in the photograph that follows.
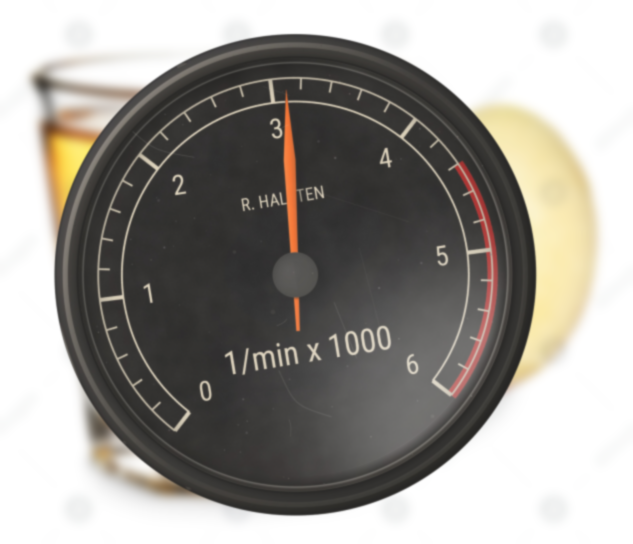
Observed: 3100 rpm
